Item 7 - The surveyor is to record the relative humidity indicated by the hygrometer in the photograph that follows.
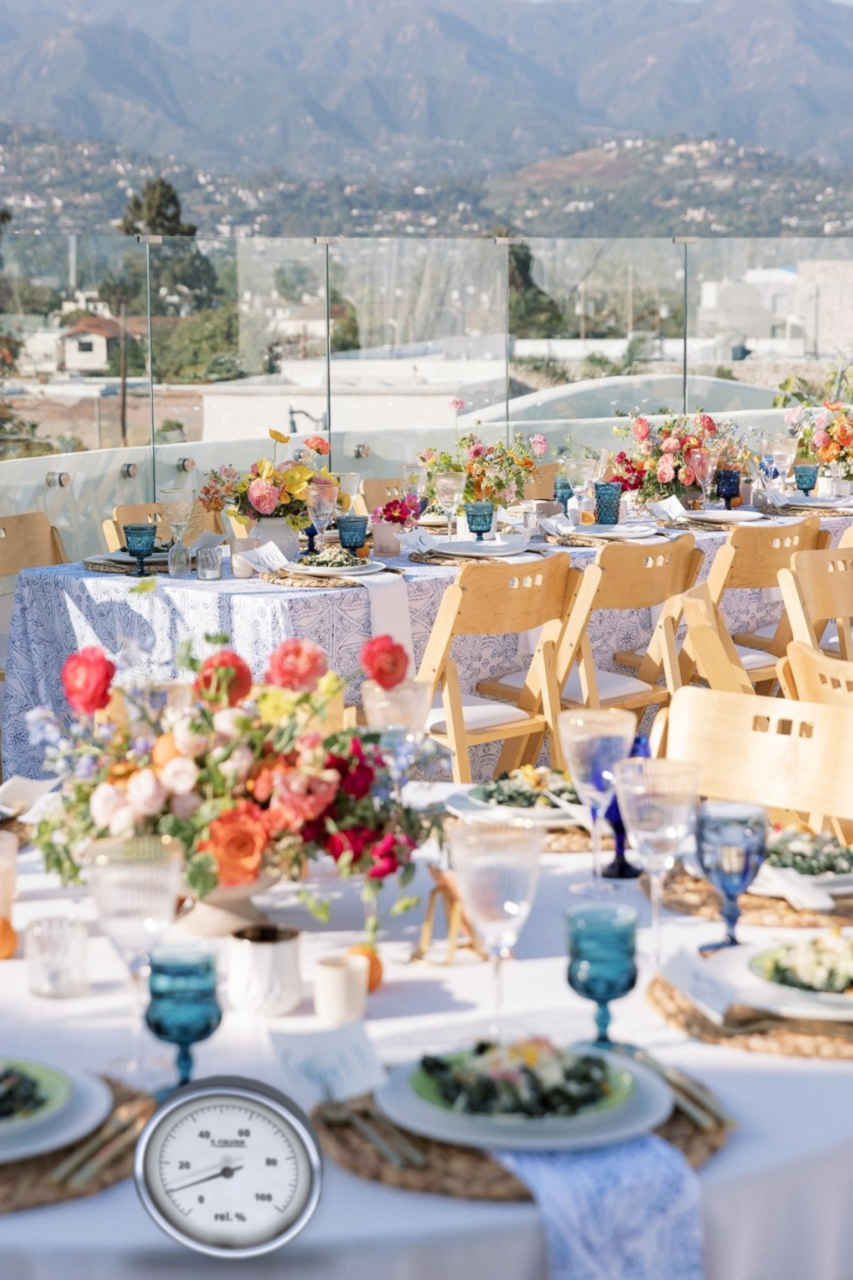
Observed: 10 %
